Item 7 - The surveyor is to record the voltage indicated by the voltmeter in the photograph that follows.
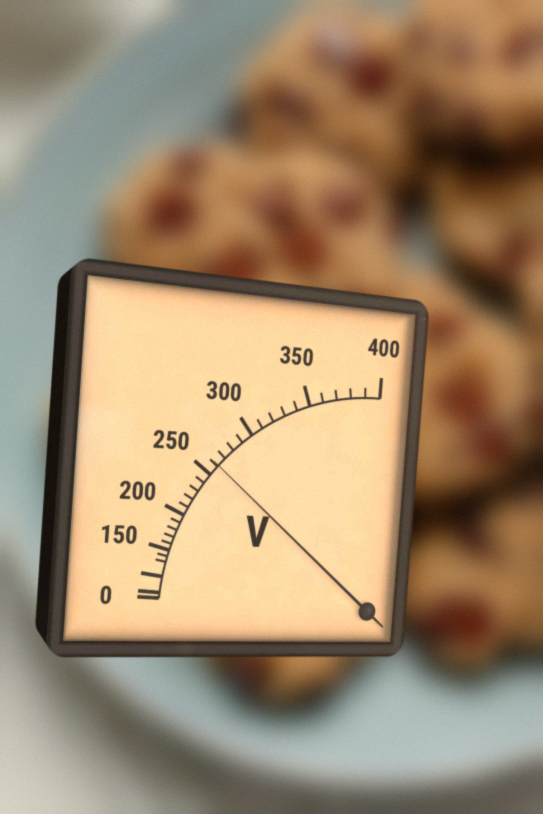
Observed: 260 V
